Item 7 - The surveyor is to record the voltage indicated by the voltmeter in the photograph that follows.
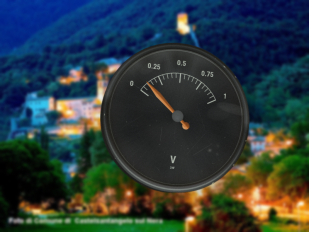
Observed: 0.1 V
